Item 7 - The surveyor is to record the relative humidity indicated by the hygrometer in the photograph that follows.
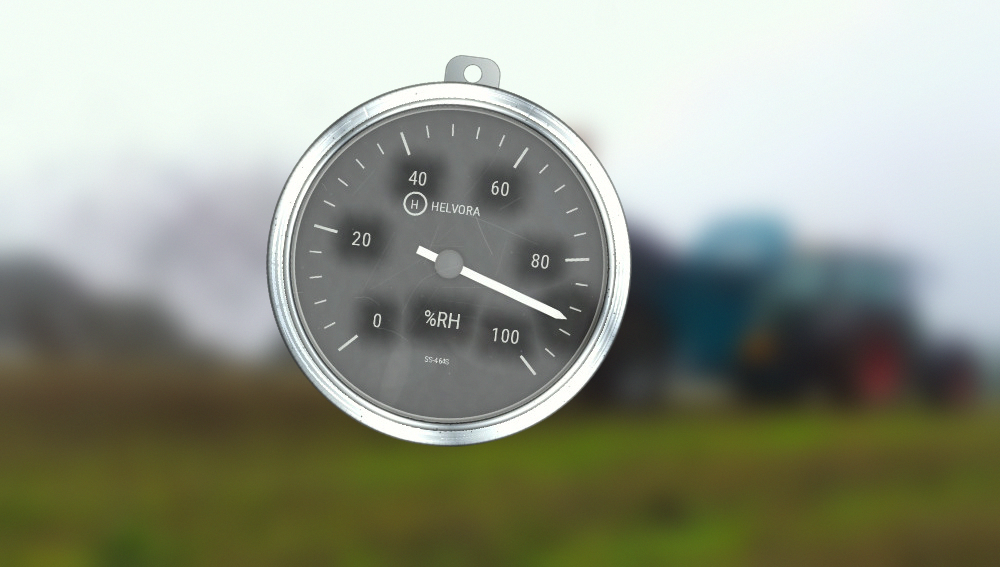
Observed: 90 %
